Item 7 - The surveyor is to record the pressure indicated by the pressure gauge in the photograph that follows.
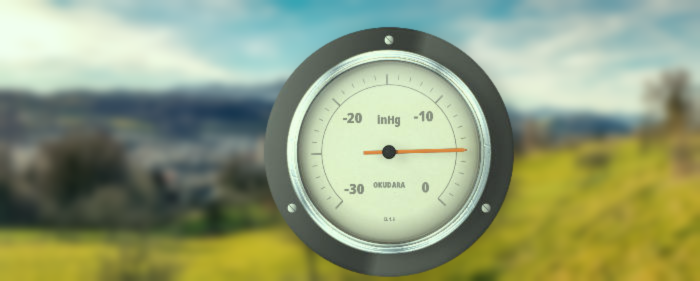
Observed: -5 inHg
